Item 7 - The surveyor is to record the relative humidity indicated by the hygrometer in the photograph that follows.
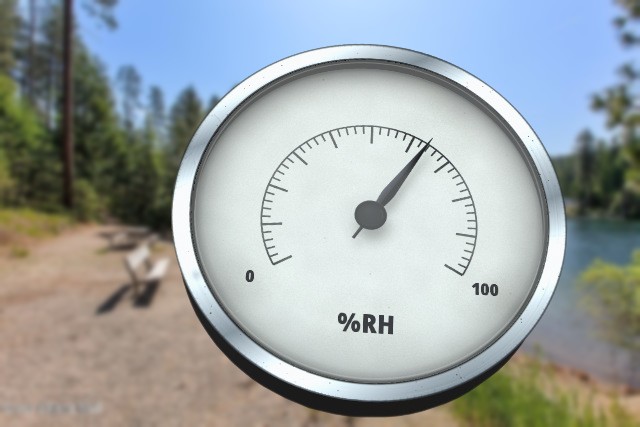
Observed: 64 %
